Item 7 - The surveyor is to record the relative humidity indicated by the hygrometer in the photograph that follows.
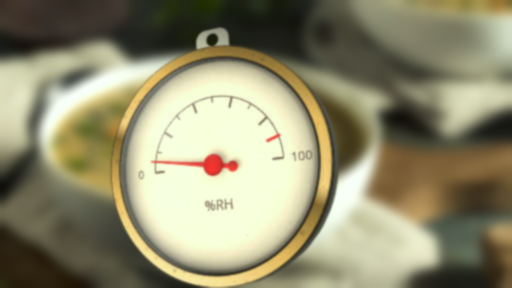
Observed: 5 %
